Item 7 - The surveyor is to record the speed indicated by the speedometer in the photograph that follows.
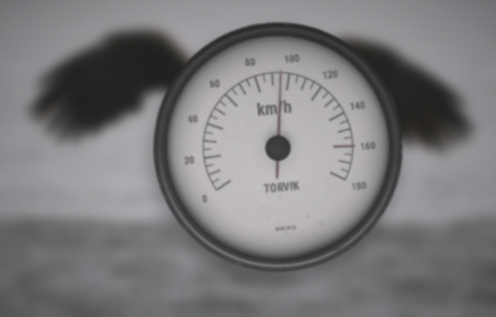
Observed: 95 km/h
